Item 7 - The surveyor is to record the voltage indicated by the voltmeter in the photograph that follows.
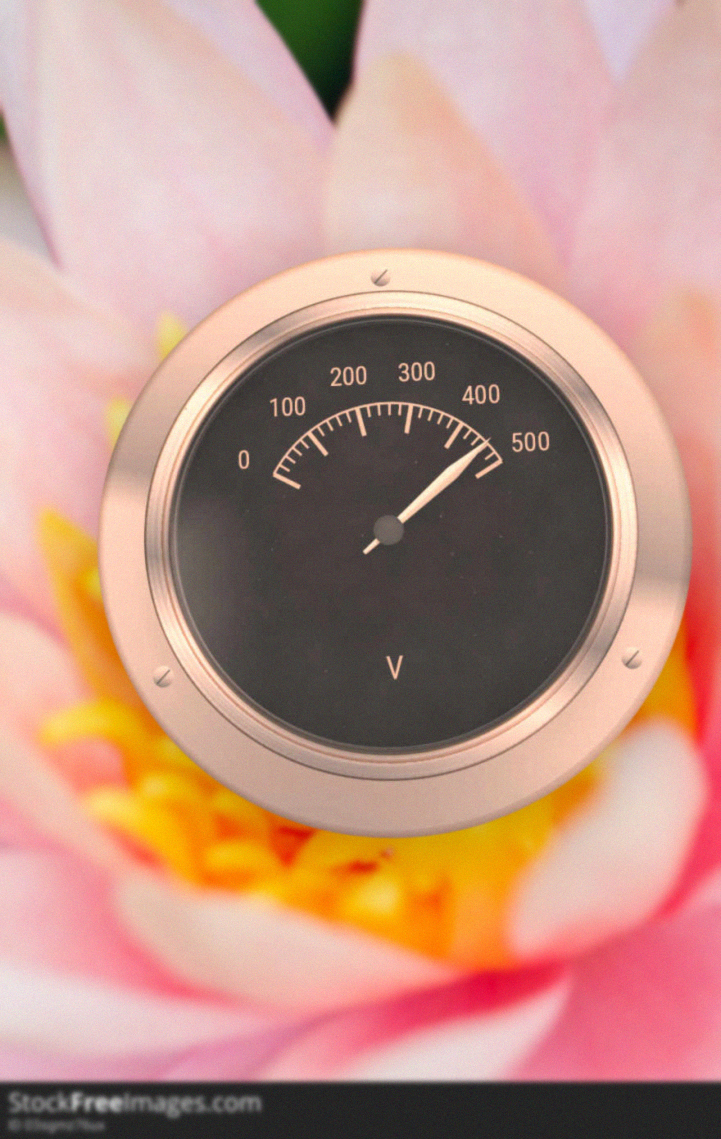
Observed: 460 V
